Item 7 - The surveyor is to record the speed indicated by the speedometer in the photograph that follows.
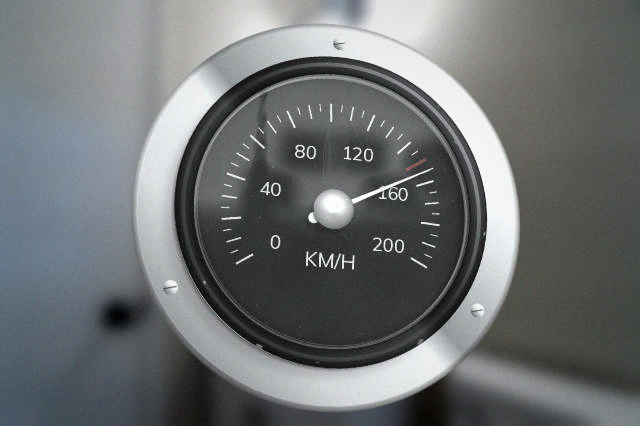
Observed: 155 km/h
